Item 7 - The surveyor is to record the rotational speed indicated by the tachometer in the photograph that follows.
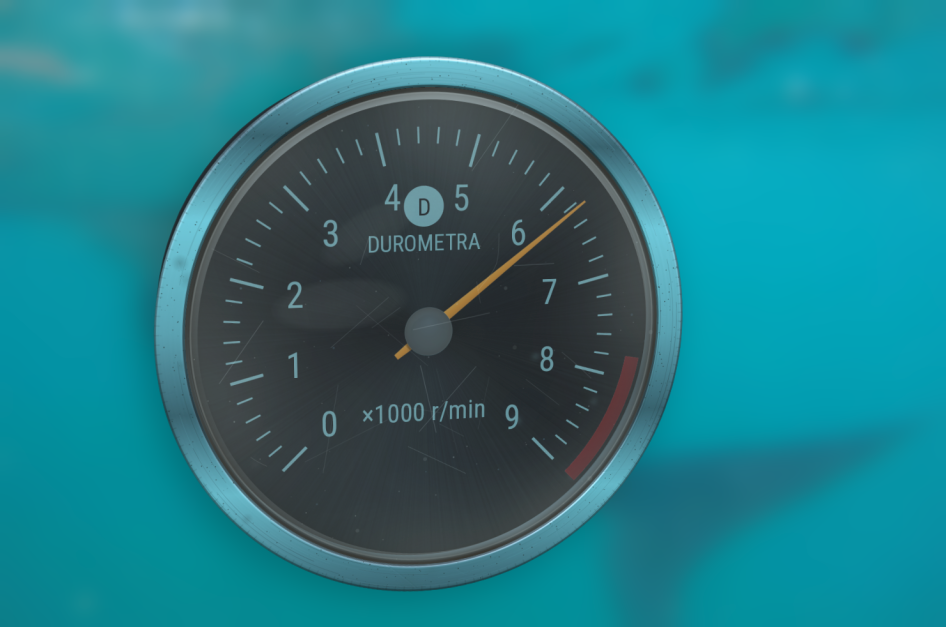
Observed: 6200 rpm
